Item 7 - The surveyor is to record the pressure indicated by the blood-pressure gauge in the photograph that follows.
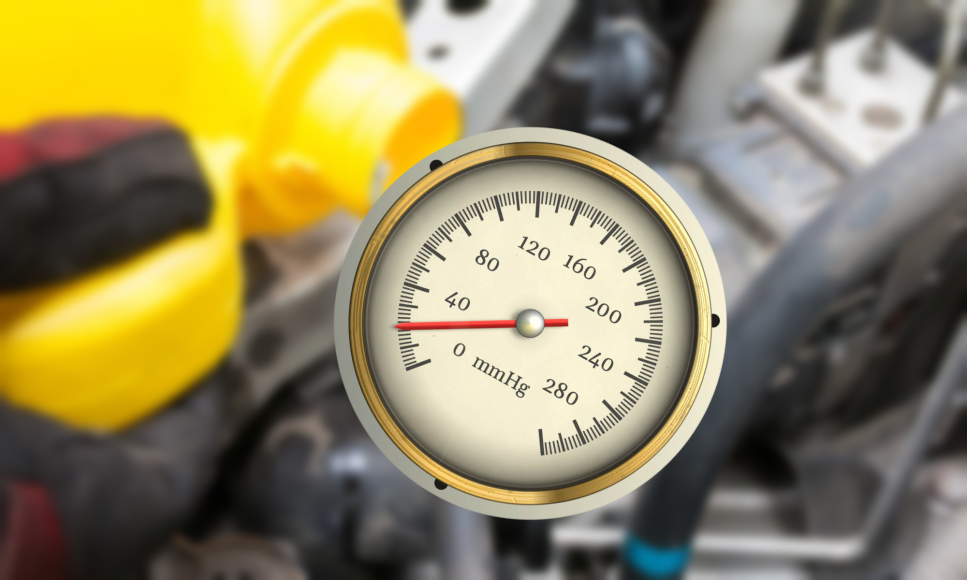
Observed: 20 mmHg
